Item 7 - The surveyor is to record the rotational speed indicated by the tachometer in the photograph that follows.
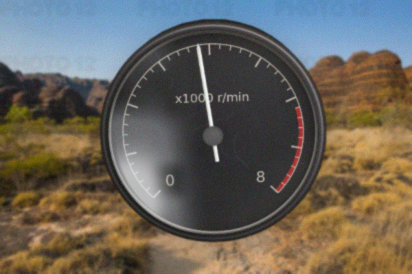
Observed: 3800 rpm
